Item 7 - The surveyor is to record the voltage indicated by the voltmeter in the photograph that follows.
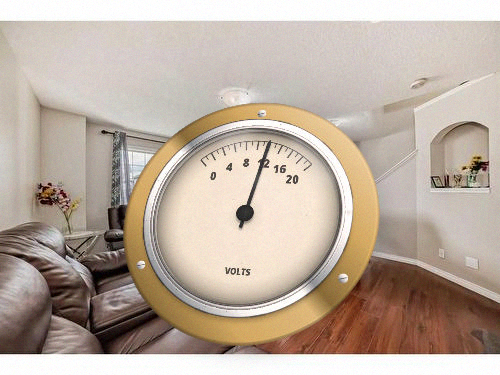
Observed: 12 V
